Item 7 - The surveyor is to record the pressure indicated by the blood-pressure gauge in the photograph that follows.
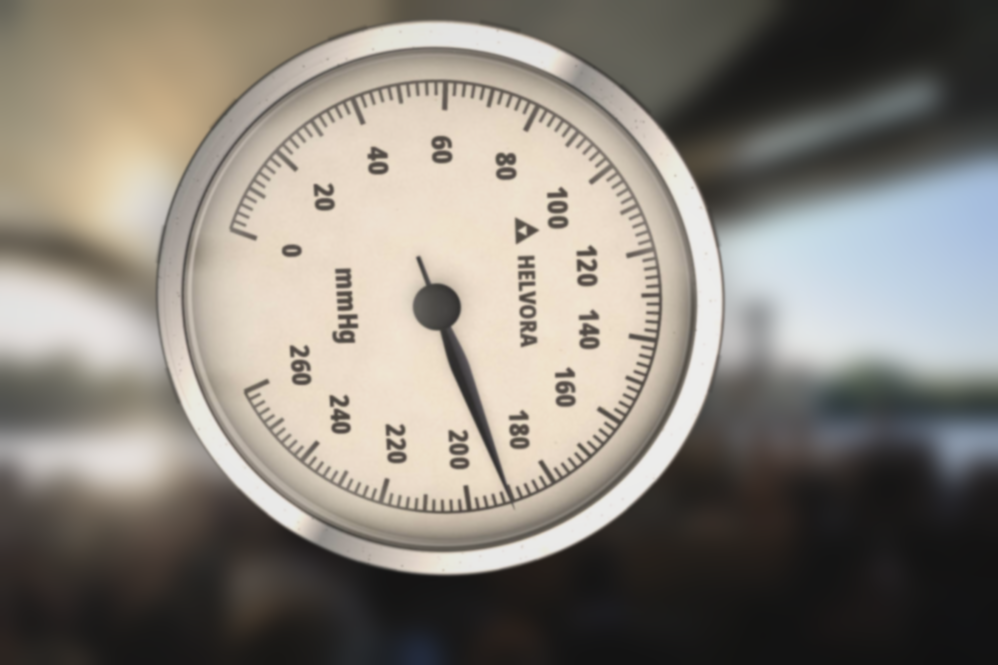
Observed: 190 mmHg
